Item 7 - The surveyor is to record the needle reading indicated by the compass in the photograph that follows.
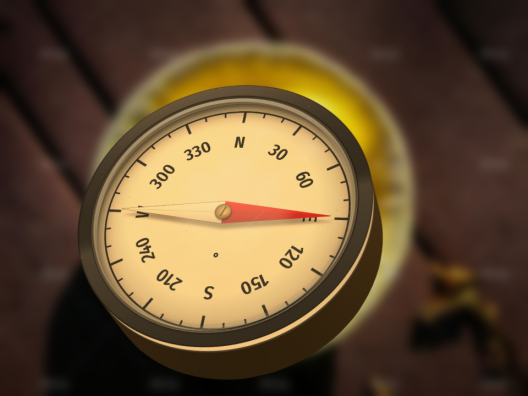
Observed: 90 °
